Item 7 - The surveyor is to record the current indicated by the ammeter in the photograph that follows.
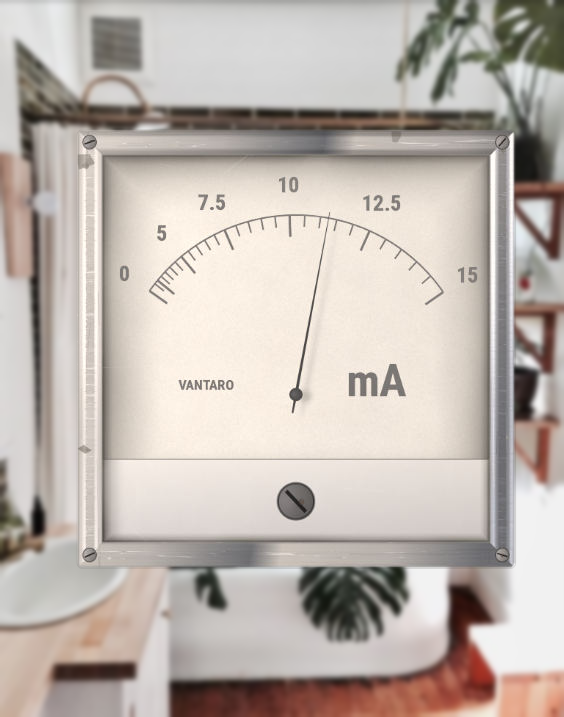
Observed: 11.25 mA
